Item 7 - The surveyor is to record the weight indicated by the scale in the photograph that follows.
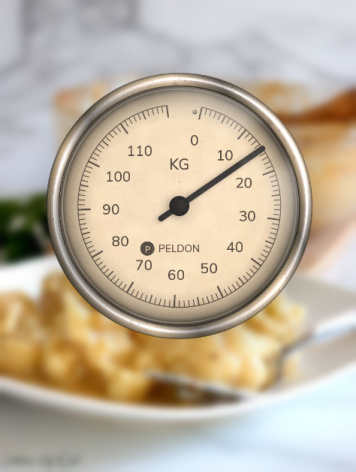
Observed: 15 kg
